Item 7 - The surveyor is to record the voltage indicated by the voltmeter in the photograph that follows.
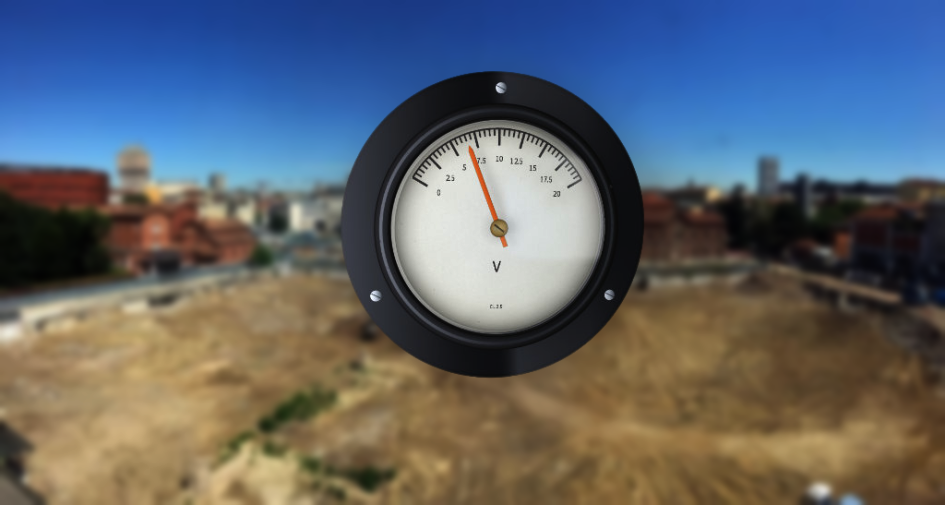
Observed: 6.5 V
